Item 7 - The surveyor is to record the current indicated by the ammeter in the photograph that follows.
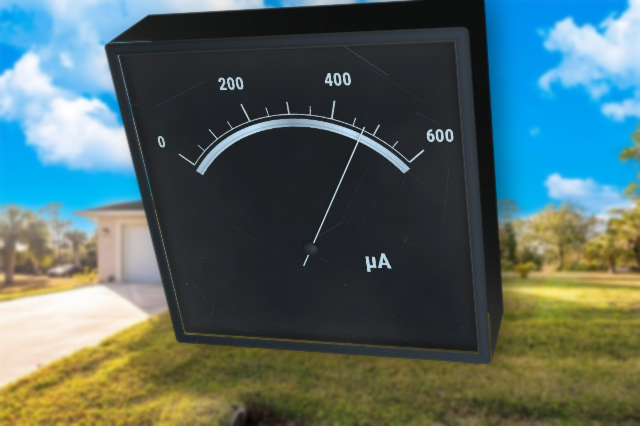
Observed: 475 µA
